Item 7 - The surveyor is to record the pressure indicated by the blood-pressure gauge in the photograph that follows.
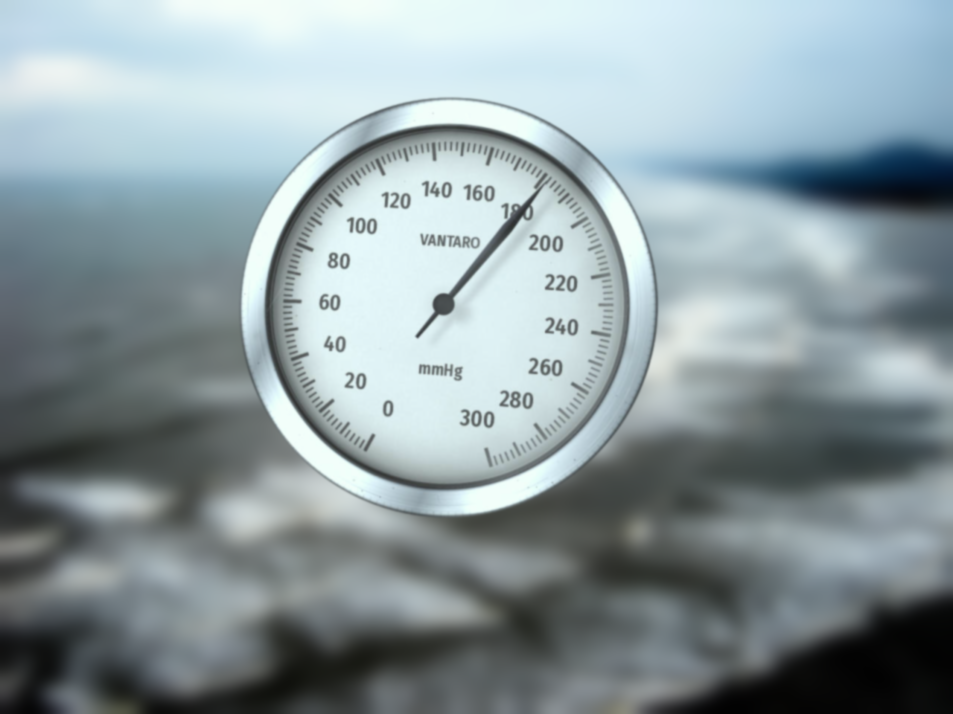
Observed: 182 mmHg
